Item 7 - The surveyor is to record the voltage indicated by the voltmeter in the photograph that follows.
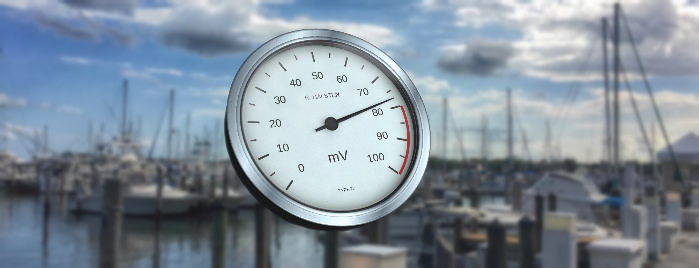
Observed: 77.5 mV
